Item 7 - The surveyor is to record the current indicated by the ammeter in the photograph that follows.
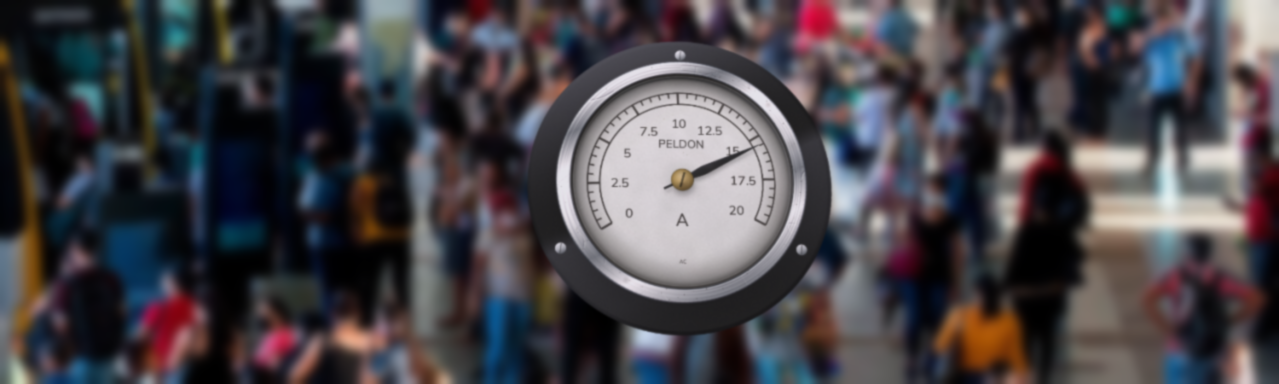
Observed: 15.5 A
